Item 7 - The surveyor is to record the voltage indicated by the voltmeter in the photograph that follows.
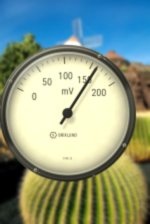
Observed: 160 mV
